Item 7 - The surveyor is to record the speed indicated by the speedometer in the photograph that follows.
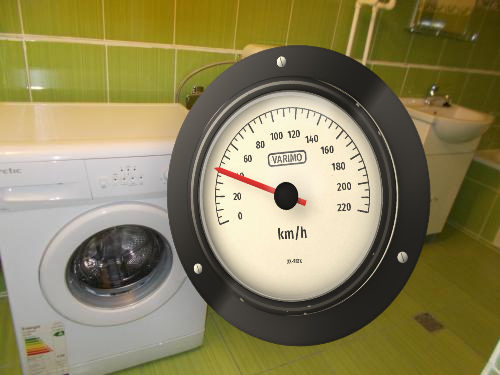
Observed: 40 km/h
